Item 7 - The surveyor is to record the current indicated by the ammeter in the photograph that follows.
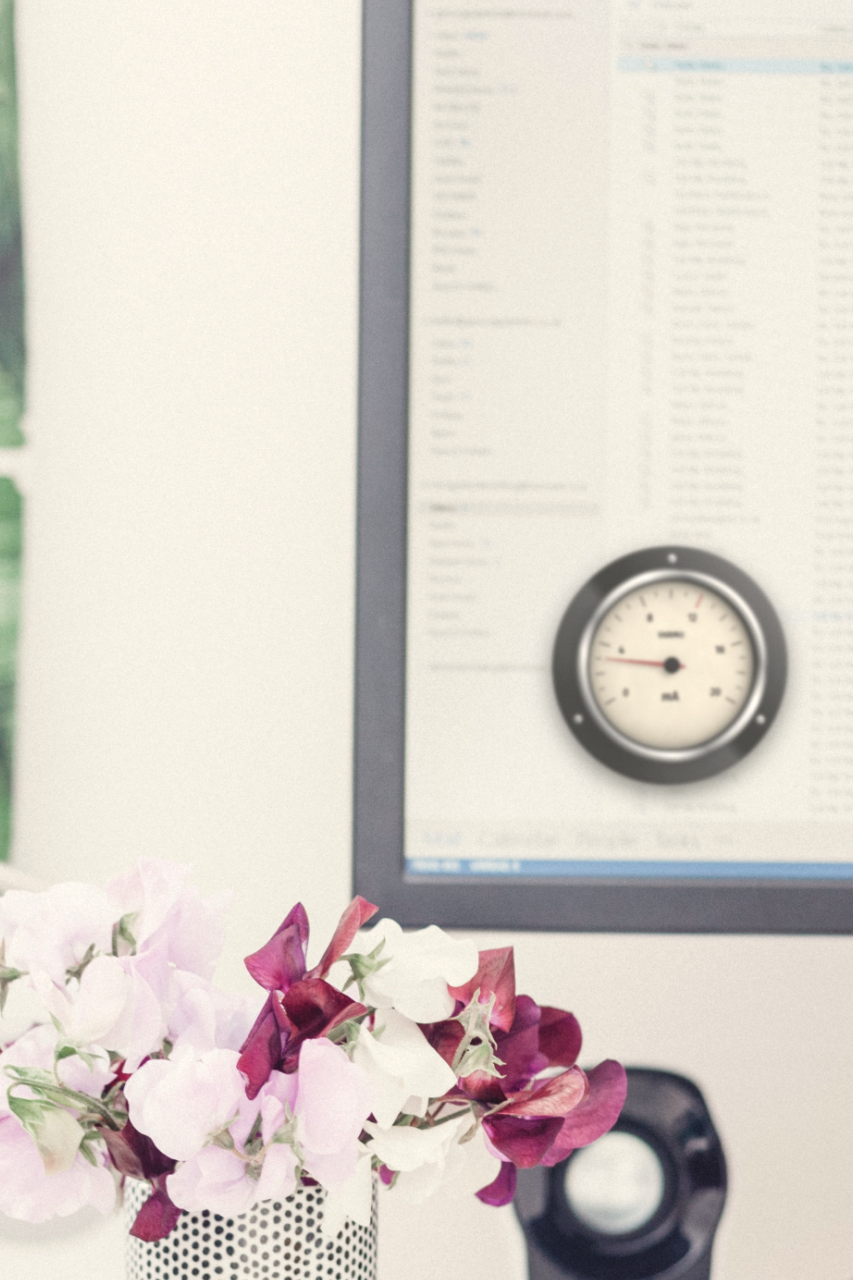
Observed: 3 mA
